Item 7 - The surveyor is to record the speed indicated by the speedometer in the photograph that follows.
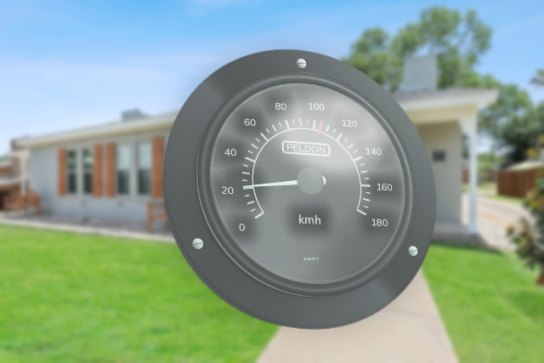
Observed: 20 km/h
